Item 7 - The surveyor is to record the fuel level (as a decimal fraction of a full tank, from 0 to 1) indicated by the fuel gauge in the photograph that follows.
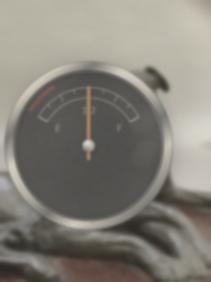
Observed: 0.5
